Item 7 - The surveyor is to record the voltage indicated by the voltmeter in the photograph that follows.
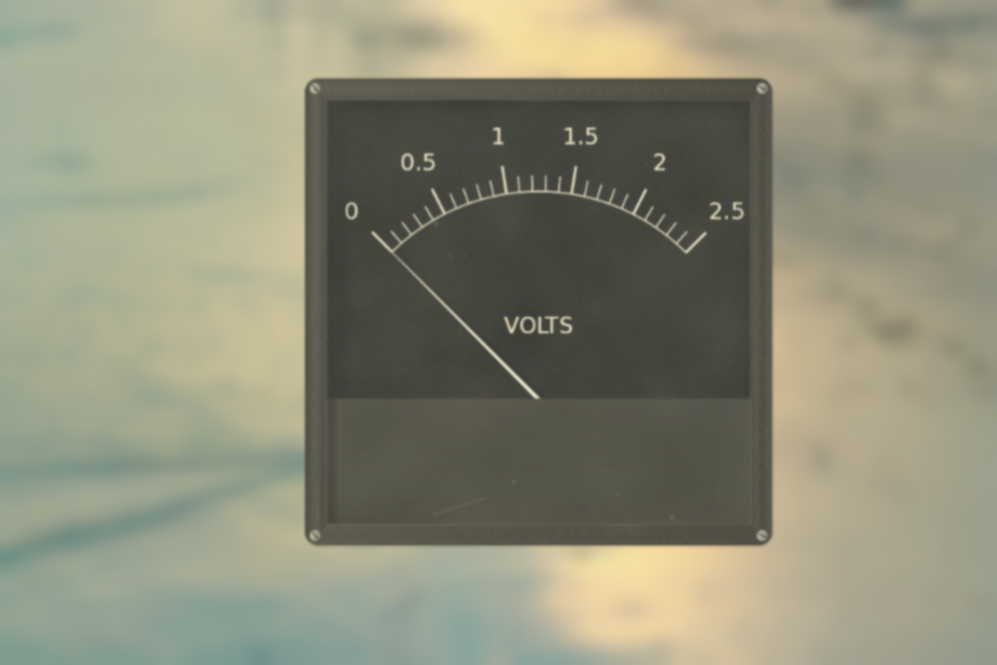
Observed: 0 V
